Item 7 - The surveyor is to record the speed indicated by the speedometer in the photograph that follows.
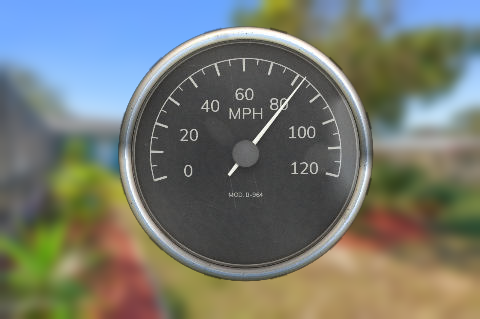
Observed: 82.5 mph
